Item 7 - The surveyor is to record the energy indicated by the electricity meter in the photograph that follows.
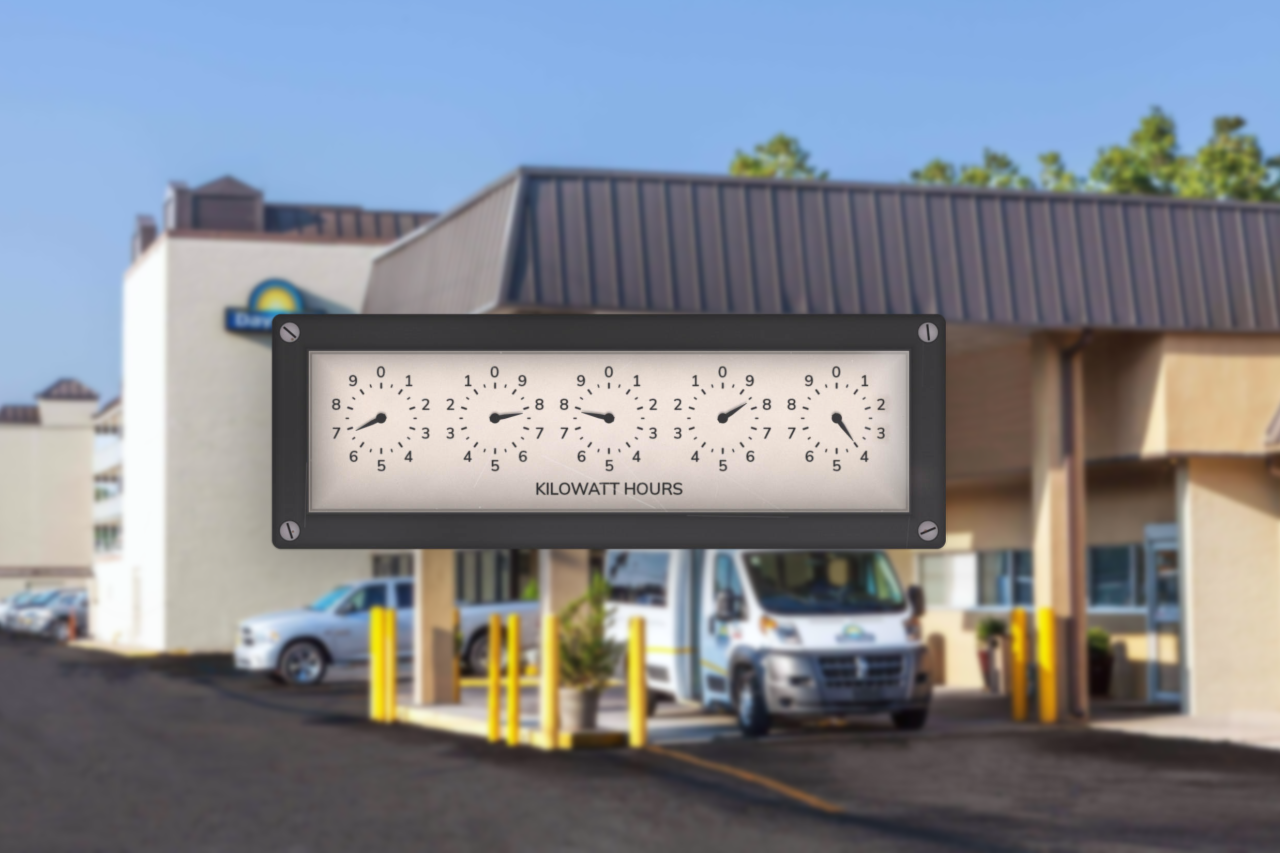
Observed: 67784 kWh
